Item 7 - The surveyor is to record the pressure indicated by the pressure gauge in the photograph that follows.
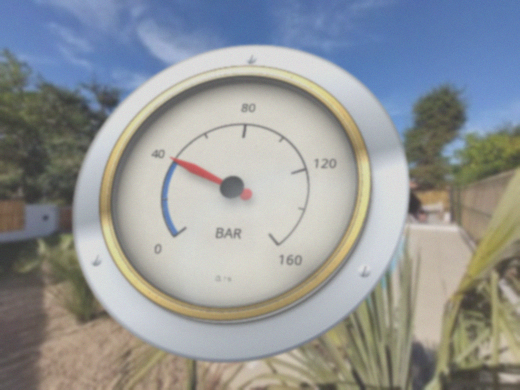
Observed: 40 bar
